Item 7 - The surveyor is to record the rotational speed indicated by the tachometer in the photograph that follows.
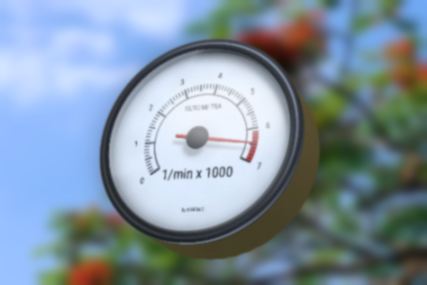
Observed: 6500 rpm
